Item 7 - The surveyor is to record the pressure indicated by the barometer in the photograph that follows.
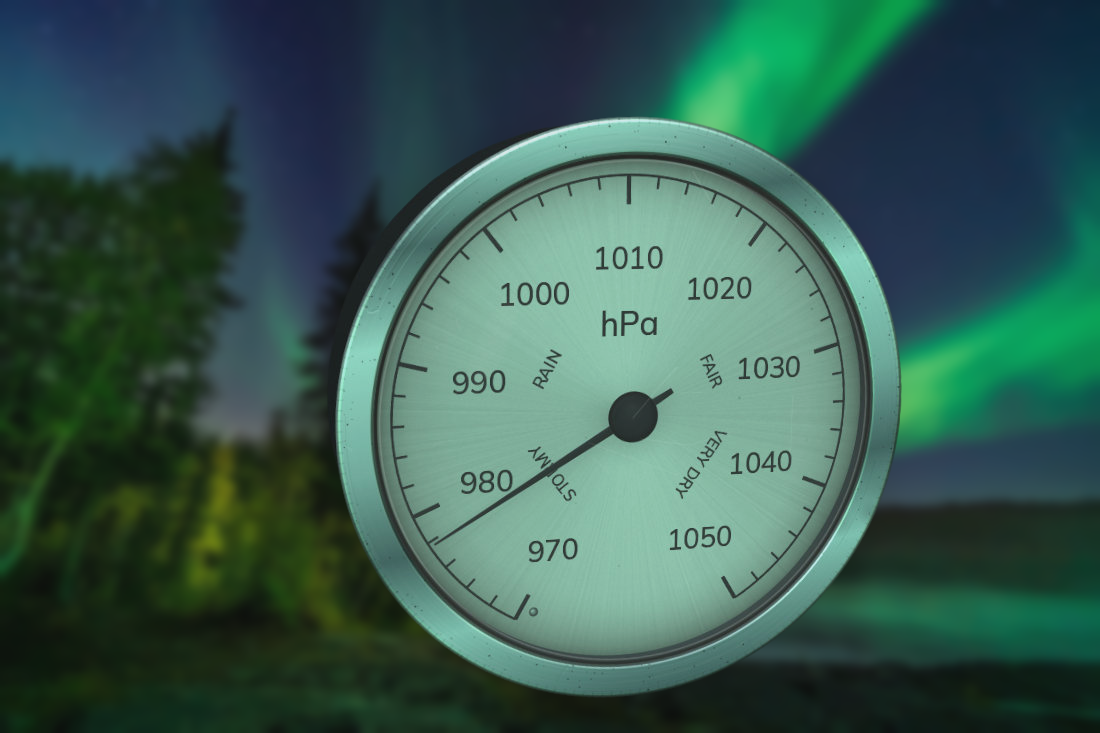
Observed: 978 hPa
